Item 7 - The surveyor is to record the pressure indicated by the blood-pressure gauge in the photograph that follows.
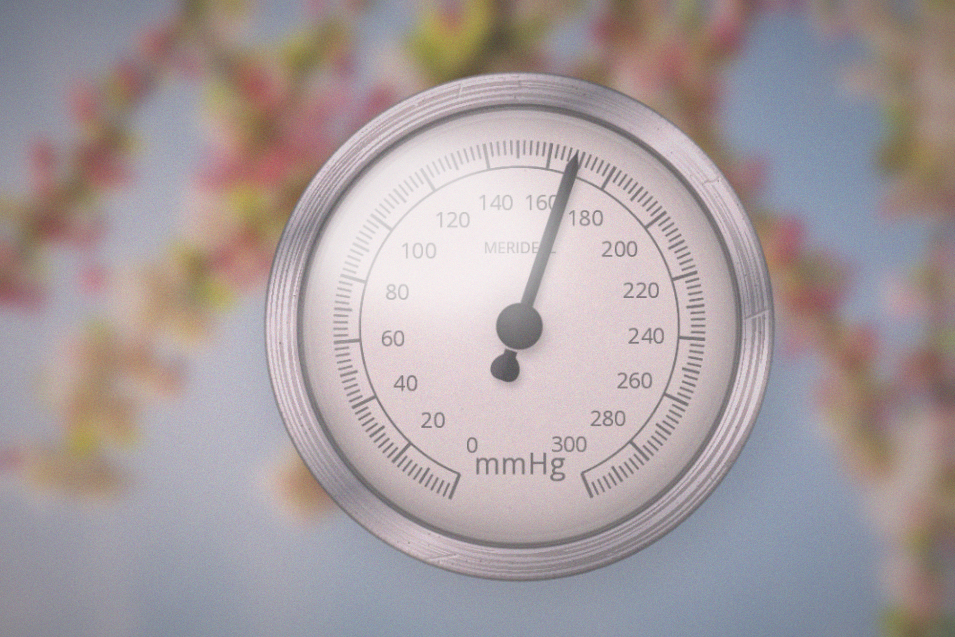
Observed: 168 mmHg
